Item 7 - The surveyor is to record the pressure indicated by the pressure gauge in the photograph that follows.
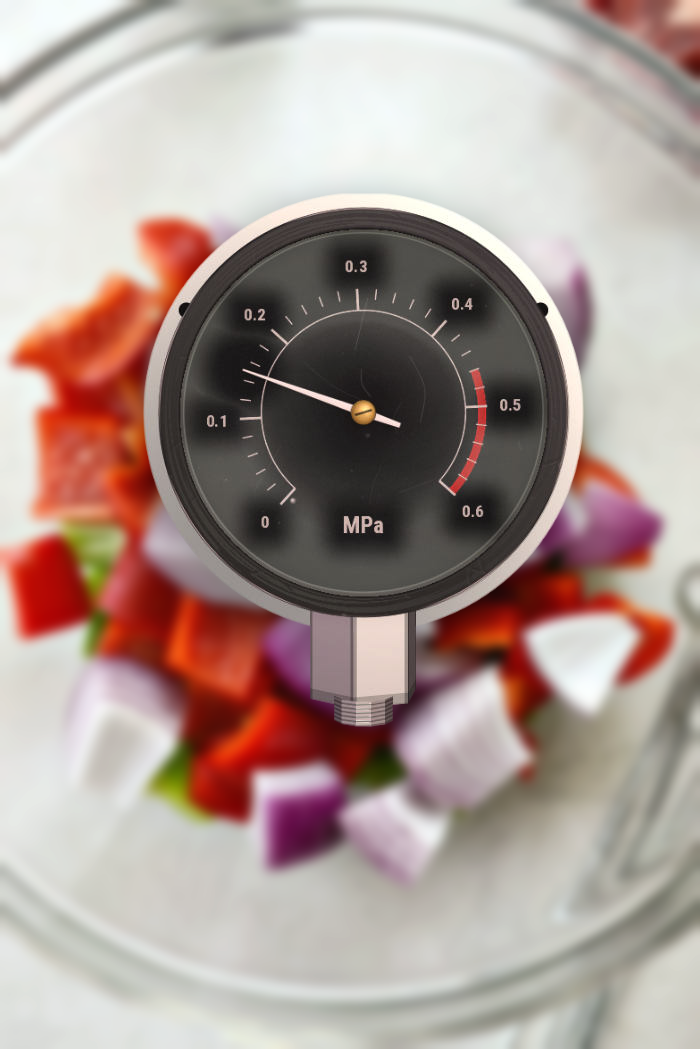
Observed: 0.15 MPa
